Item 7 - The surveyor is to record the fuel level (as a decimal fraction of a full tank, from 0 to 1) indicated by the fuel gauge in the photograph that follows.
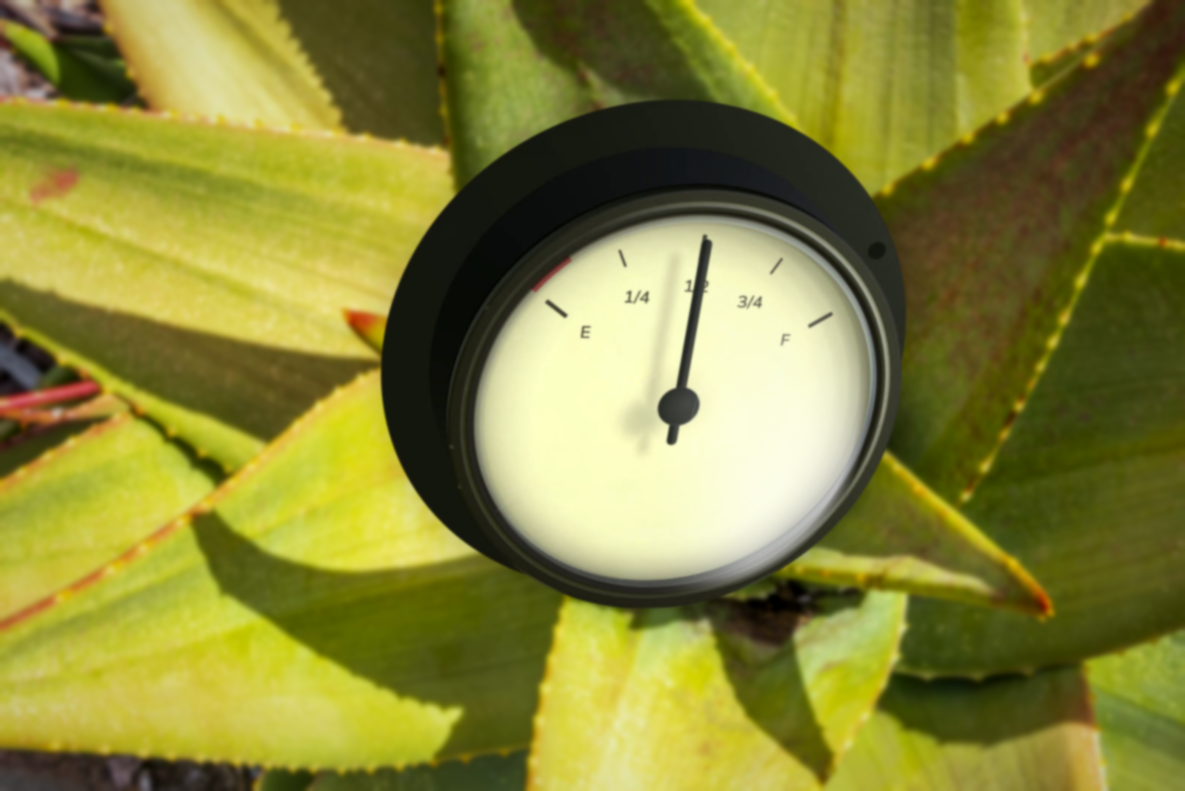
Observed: 0.5
